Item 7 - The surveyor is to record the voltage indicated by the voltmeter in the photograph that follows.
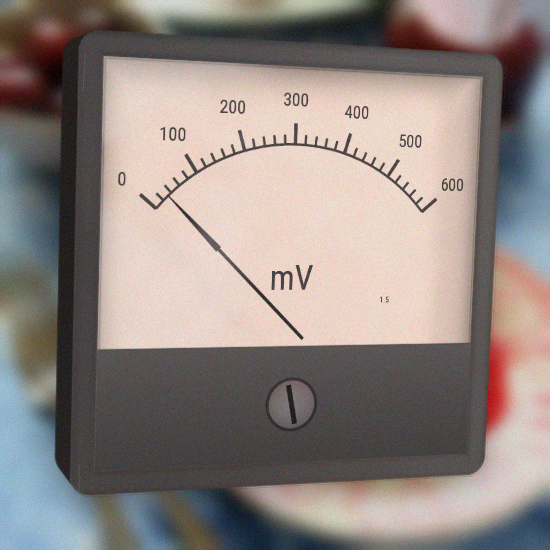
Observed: 30 mV
